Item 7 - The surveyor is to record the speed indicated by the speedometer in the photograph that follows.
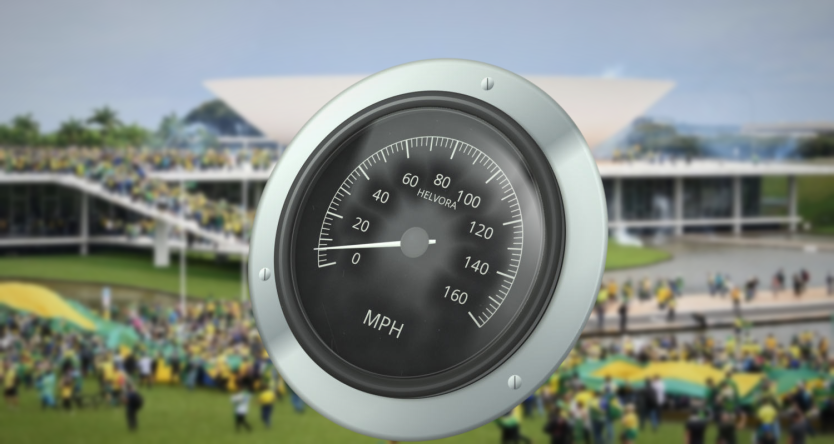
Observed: 6 mph
